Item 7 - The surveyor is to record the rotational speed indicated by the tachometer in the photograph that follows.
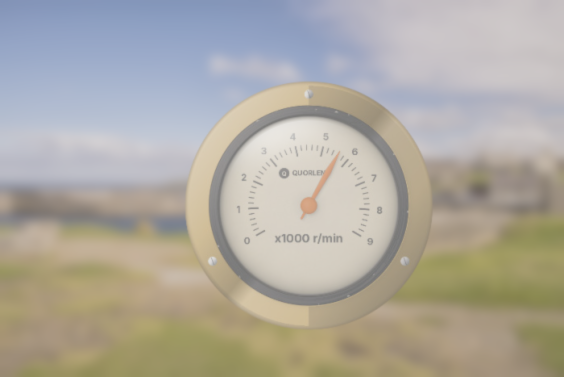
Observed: 5600 rpm
